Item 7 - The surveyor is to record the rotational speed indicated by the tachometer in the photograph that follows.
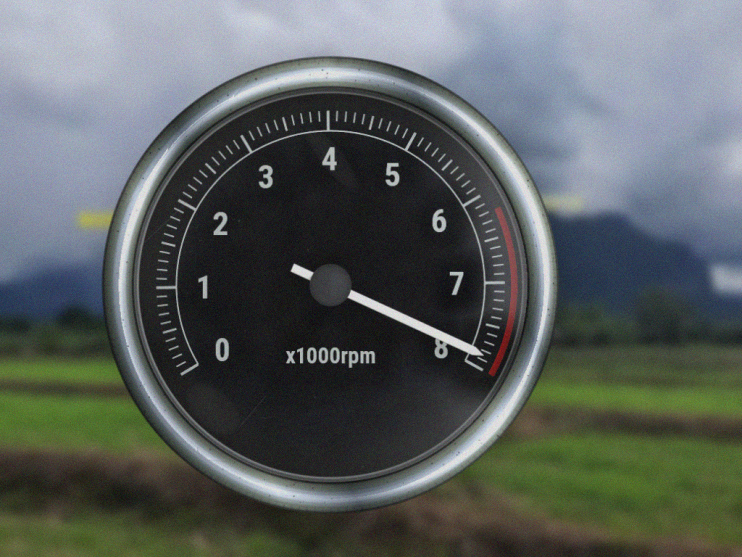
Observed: 7850 rpm
